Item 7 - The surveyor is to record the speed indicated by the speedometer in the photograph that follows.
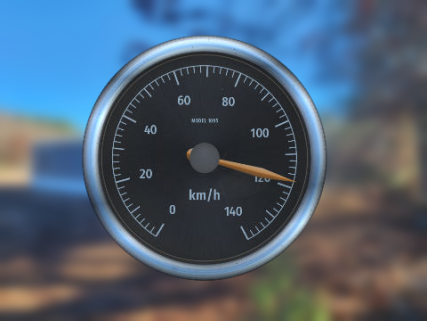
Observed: 118 km/h
